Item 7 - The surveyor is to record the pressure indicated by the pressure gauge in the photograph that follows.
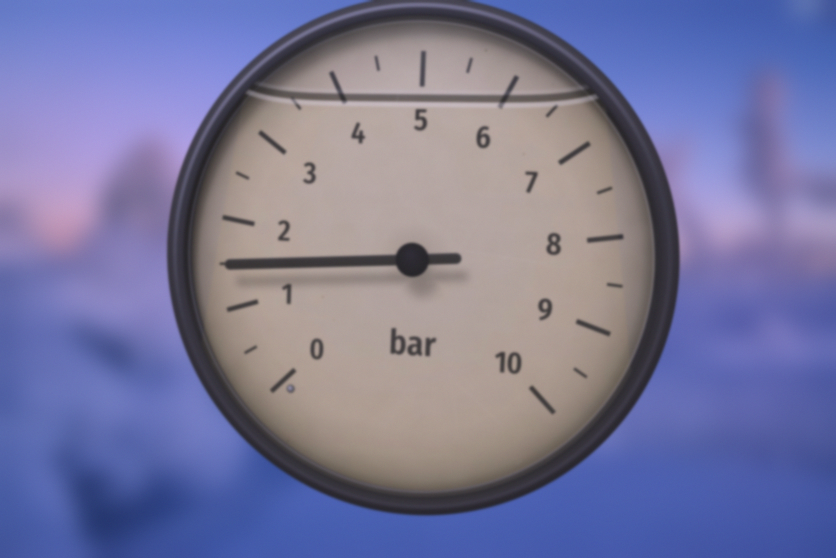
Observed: 1.5 bar
